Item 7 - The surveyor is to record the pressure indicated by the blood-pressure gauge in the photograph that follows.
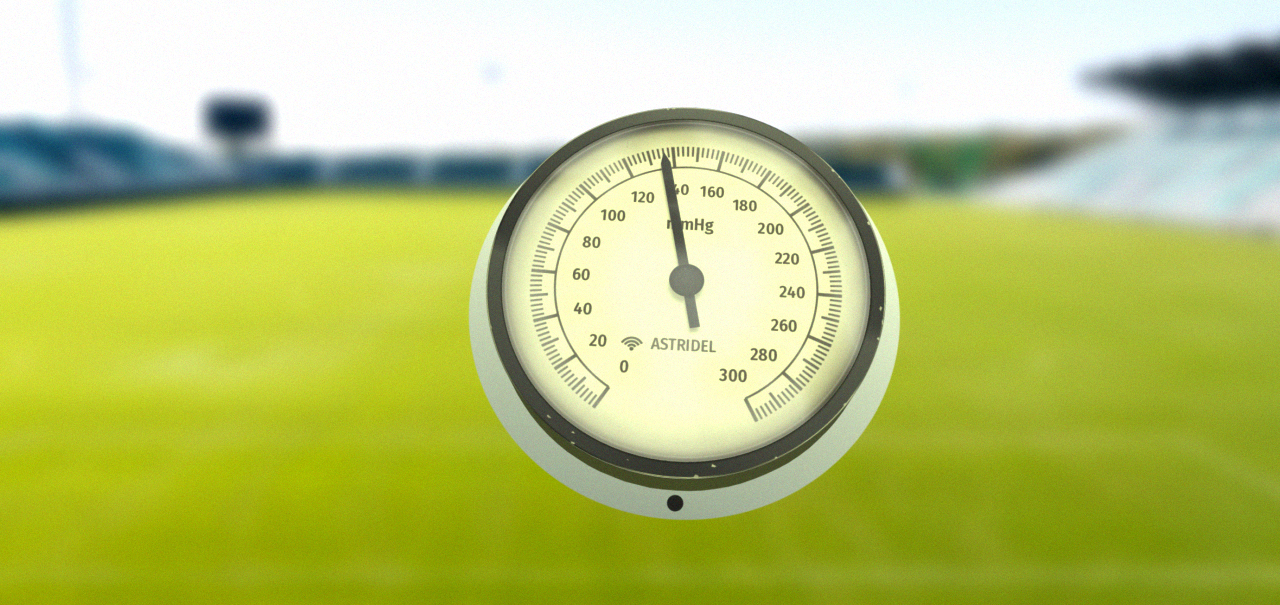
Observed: 136 mmHg
